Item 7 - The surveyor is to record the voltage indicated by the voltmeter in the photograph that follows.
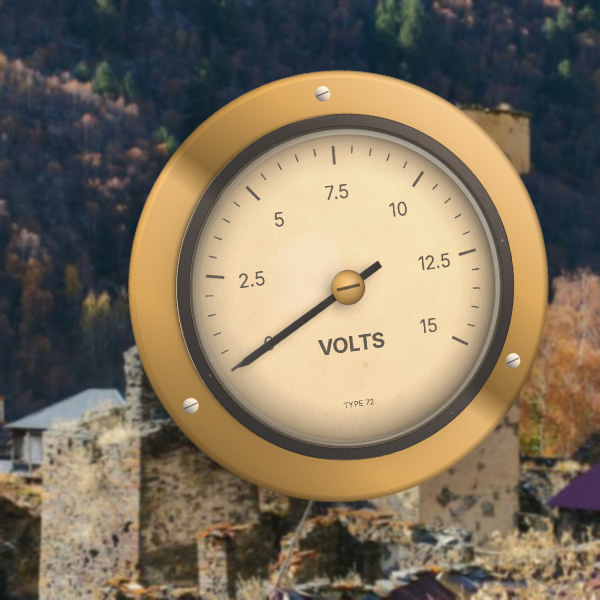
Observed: 0 V
